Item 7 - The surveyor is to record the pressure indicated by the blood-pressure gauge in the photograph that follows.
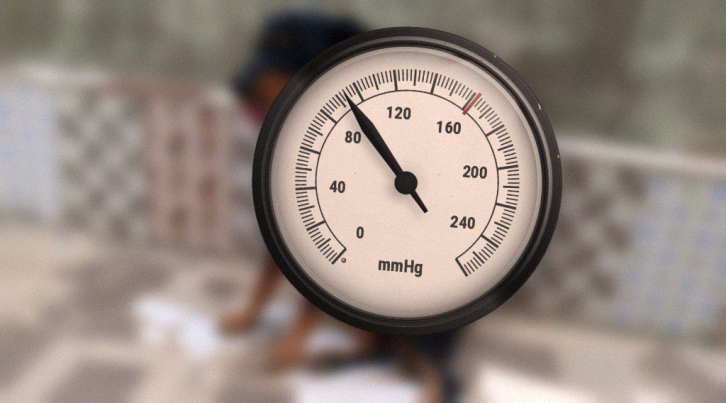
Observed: 94 mmHg
